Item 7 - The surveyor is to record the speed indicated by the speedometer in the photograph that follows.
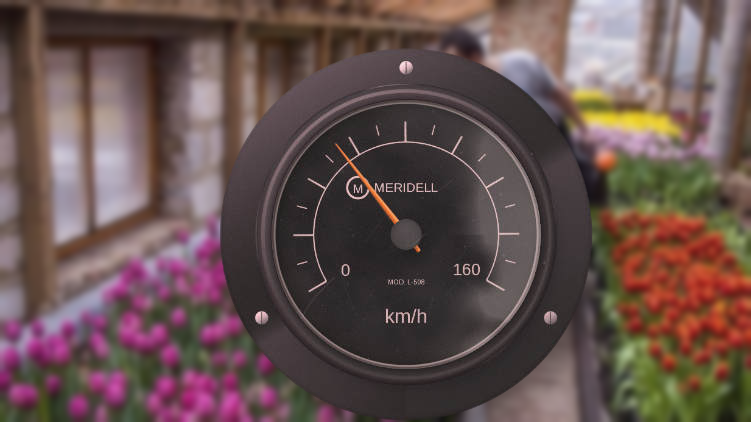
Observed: 55 km/h
